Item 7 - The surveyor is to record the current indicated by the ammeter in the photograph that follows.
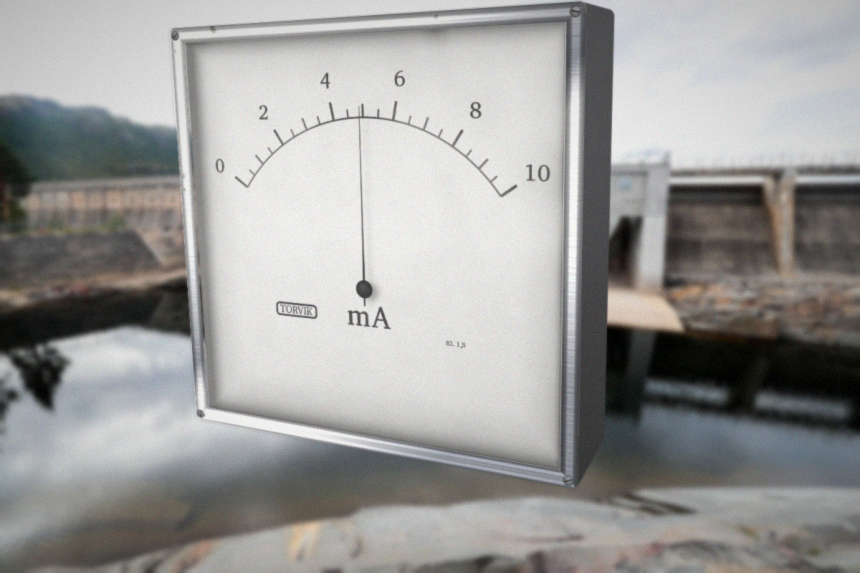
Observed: 5 mA
